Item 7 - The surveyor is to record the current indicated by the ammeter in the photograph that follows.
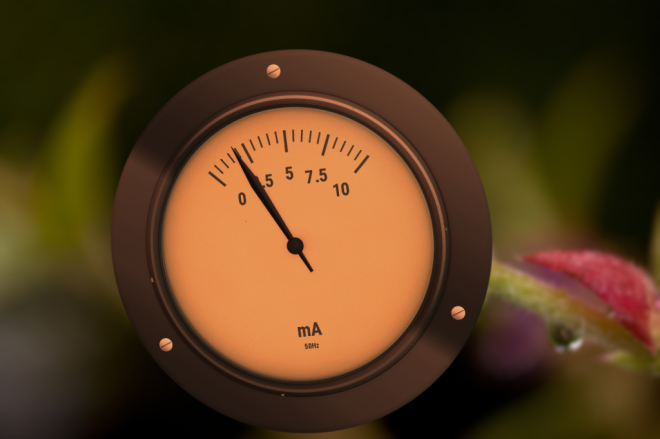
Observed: 2 mA
